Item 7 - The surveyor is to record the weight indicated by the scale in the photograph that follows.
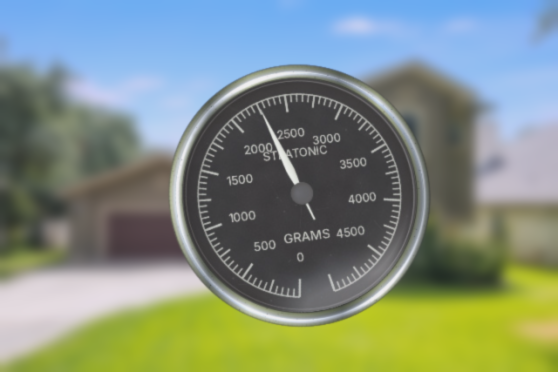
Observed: 2250 g
